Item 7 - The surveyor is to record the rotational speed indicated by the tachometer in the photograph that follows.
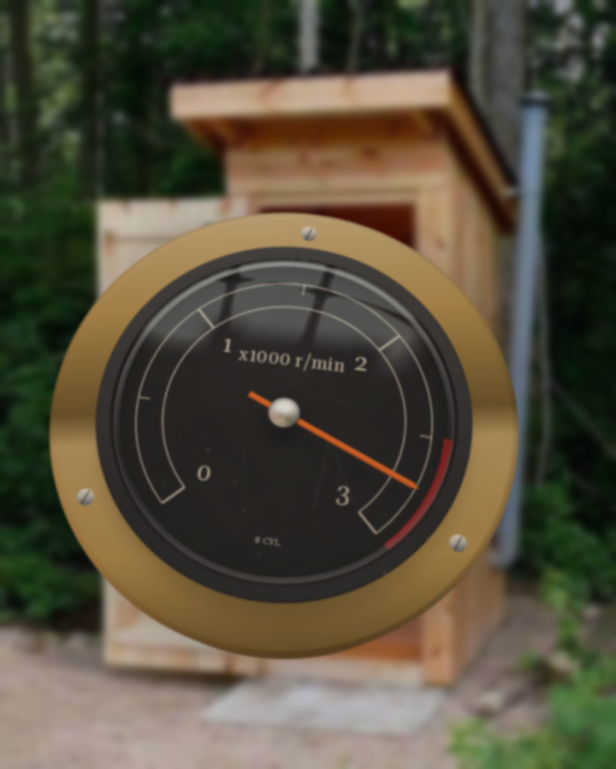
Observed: 2750 rpm
